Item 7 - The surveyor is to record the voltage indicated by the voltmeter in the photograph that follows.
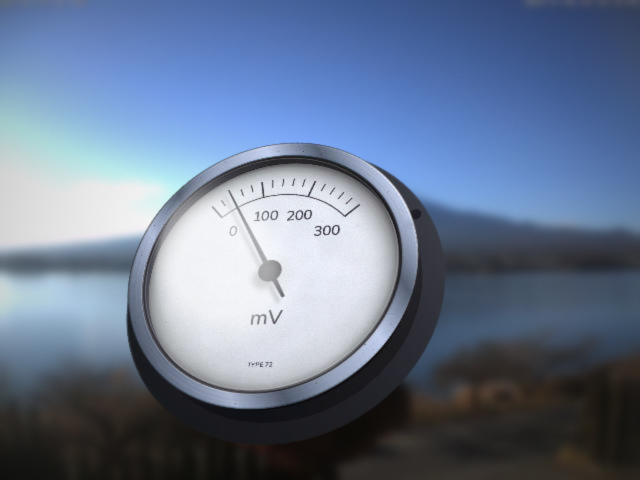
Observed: 40 mV
